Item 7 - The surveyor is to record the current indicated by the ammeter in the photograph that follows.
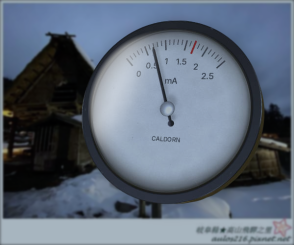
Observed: 0.7 mA
